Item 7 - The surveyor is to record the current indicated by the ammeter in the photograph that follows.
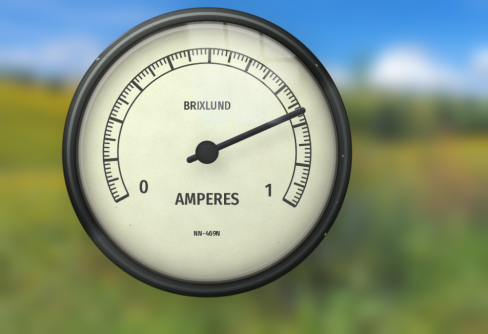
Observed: 0.77 A
